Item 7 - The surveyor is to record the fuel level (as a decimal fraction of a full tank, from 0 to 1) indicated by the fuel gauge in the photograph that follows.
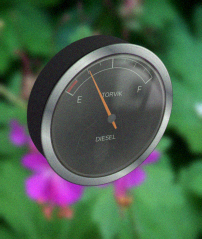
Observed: 0.25
